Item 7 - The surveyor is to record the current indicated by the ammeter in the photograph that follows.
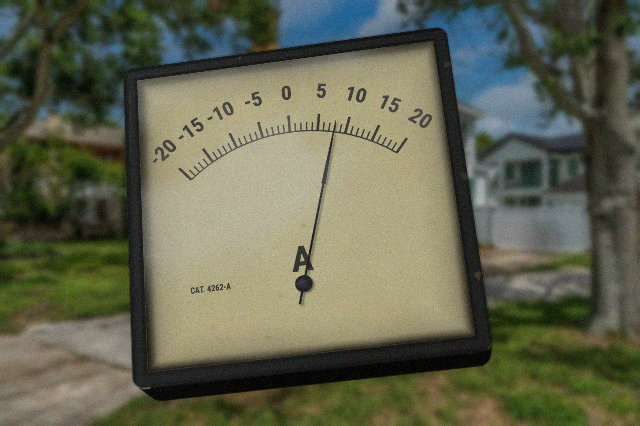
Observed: 8 A
